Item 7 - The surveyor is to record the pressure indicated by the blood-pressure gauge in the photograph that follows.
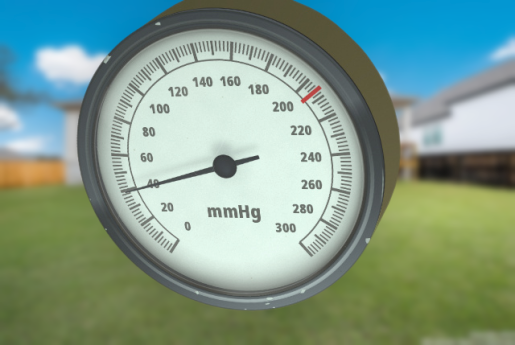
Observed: 40 mmHg
